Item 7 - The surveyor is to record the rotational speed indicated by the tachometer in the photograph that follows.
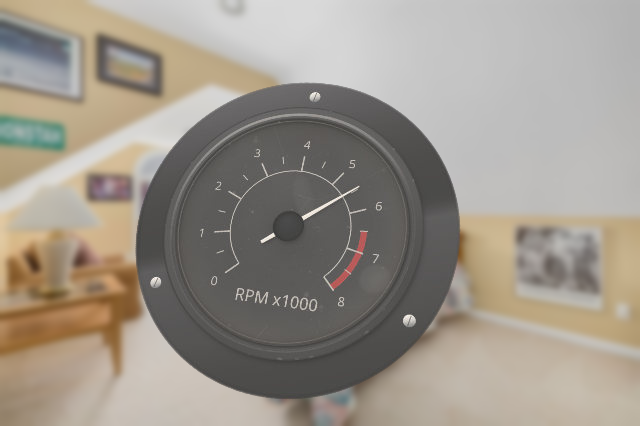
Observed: 5500 rpm
